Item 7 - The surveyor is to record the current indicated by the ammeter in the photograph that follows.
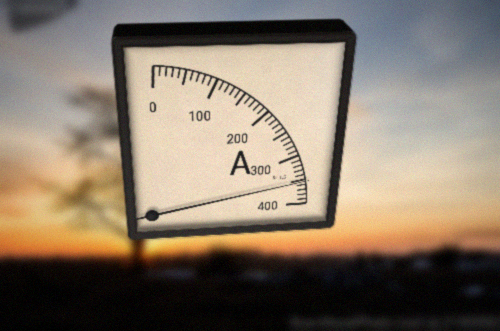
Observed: 350 A
